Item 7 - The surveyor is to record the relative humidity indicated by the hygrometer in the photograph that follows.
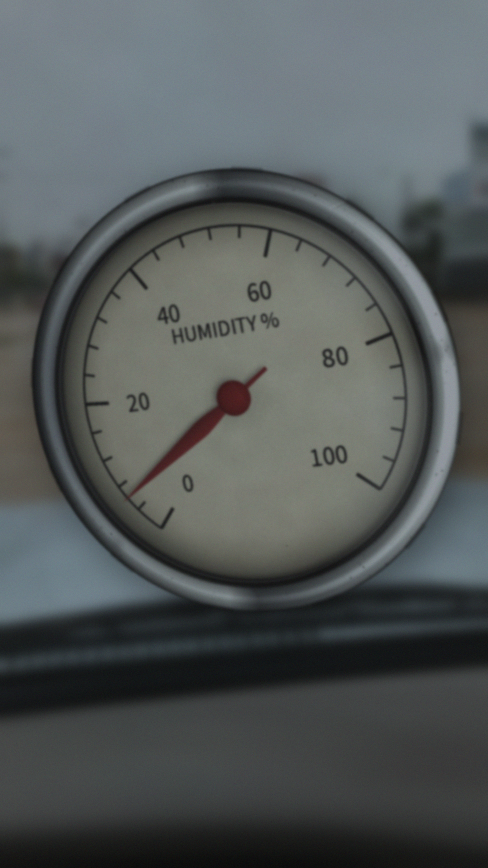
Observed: 6 %
